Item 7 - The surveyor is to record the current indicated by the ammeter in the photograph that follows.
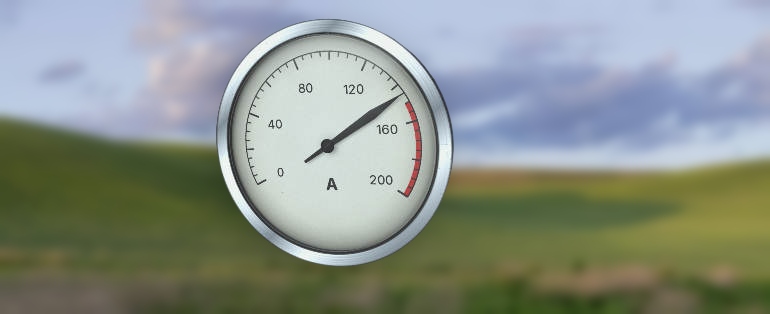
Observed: 145 A
